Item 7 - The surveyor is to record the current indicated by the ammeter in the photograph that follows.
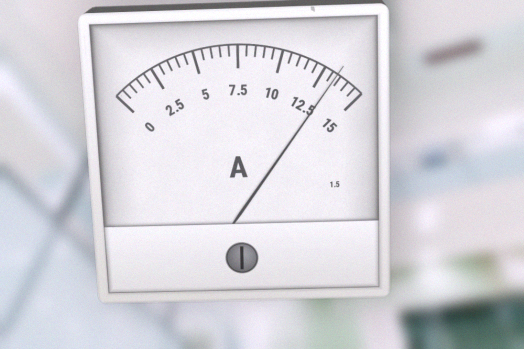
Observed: 13.25 A
